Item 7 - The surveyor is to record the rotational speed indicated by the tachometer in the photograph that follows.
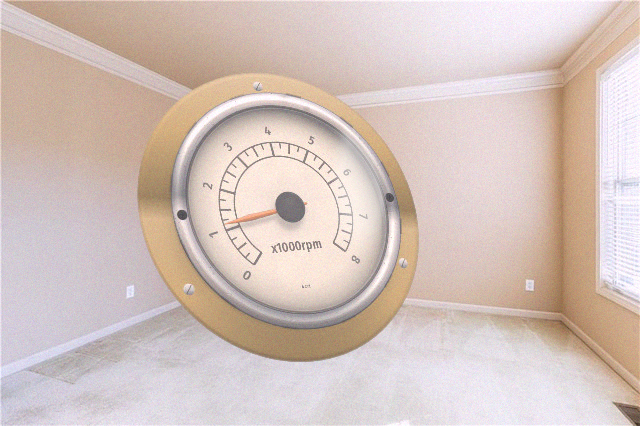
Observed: 1125 rpm
